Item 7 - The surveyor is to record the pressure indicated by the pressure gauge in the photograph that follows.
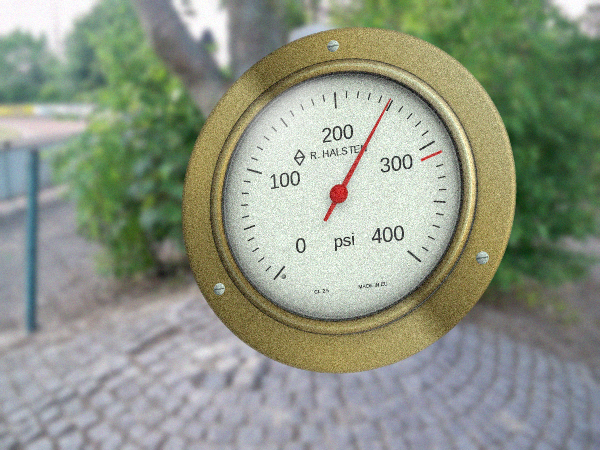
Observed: 250 psi
